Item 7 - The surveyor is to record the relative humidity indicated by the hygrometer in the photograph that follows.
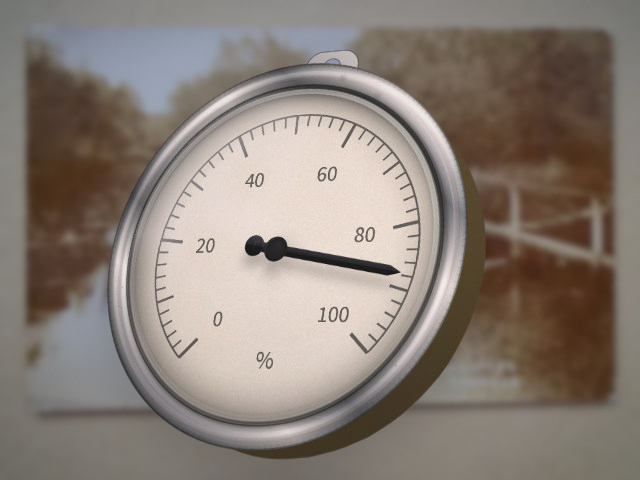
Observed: 88 %
